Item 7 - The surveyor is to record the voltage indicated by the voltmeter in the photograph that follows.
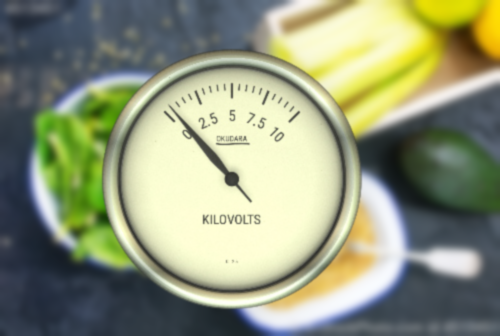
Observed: 0.5 kV
